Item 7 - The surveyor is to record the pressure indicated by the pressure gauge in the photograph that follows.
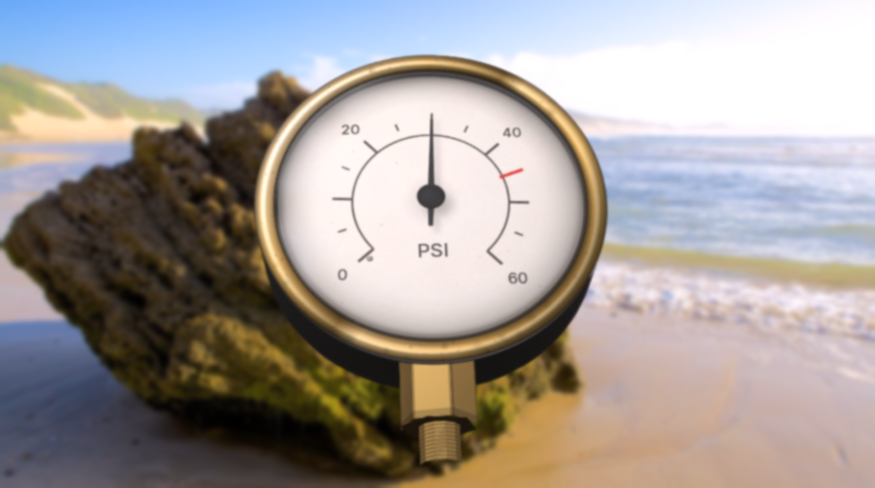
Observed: 30 psi
